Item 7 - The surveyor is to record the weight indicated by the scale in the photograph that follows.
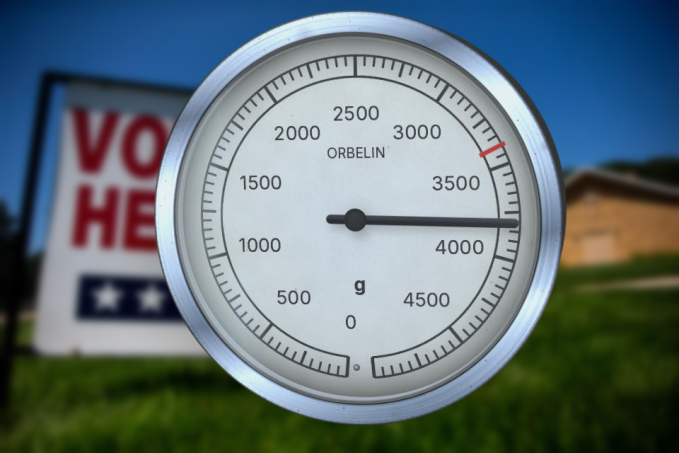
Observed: 3800 g
